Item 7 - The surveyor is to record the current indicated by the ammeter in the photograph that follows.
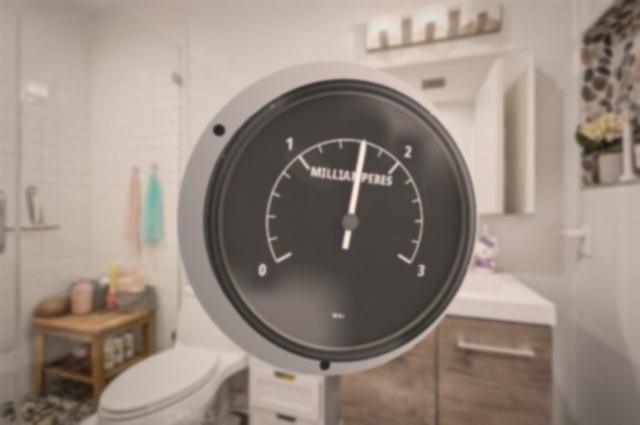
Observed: 1.6 mA
